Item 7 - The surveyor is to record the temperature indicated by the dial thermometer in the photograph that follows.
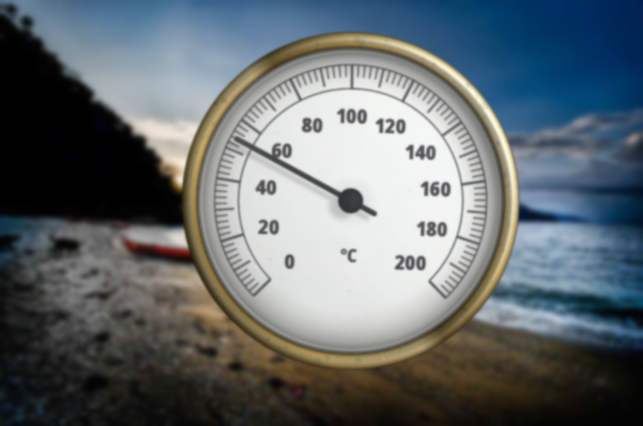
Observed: 54 °C
